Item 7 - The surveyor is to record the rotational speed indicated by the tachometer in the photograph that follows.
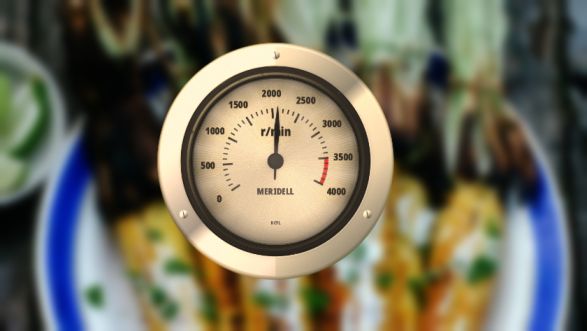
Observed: 2100 rpm
